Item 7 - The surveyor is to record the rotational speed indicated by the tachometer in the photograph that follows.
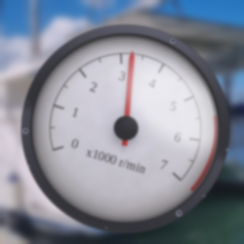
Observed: 3250 rpm
